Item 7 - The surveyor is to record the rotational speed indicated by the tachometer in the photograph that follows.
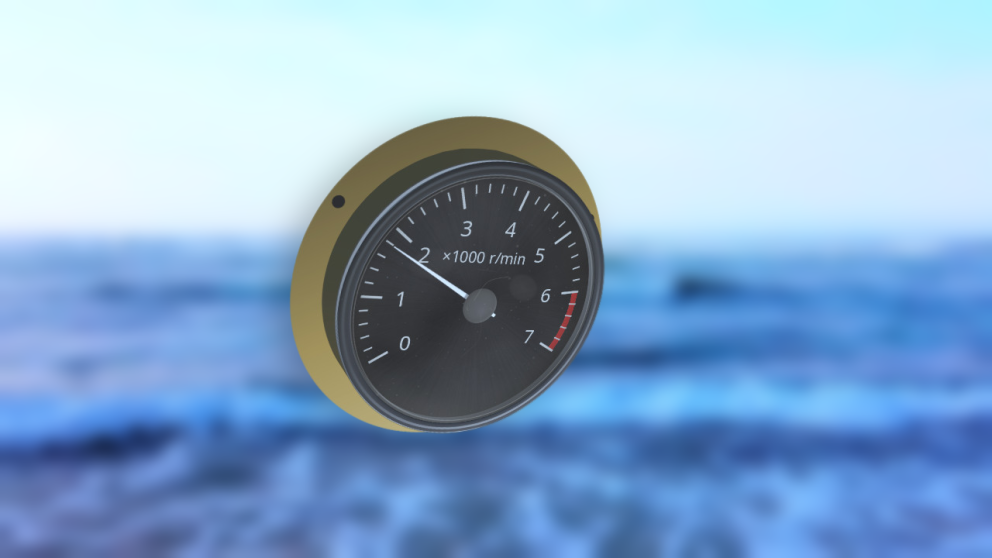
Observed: 1800 rpm
